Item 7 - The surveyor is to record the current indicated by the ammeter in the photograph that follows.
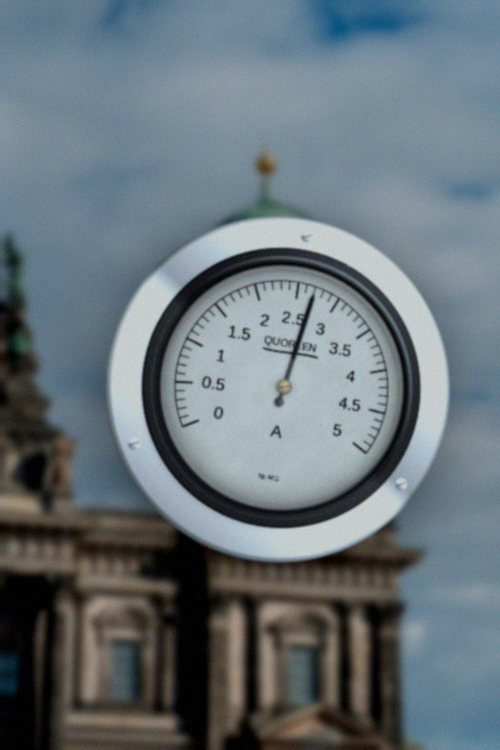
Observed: 2.7 A
